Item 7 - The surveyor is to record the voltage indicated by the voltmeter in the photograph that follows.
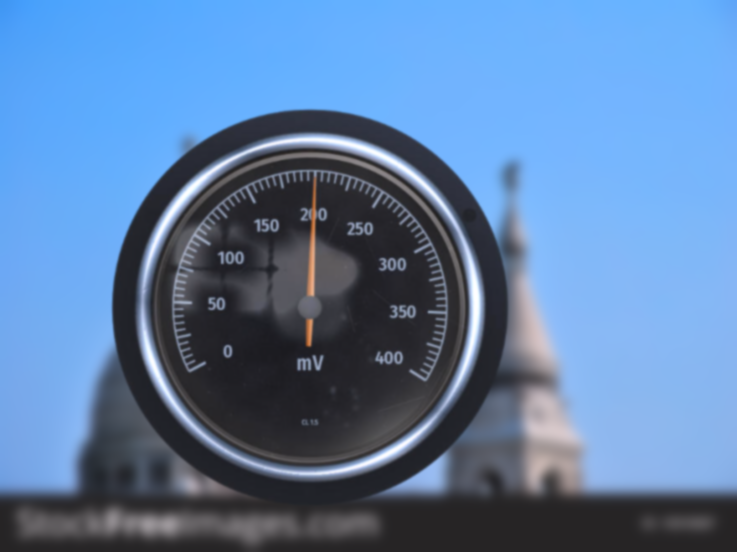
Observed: 200 mV
